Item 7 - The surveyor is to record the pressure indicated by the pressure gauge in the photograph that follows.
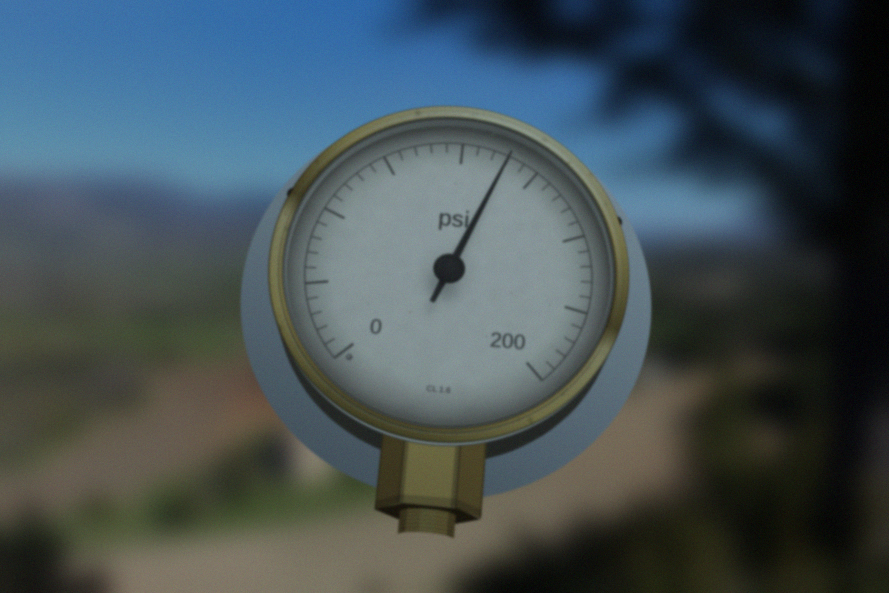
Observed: 115 psi
